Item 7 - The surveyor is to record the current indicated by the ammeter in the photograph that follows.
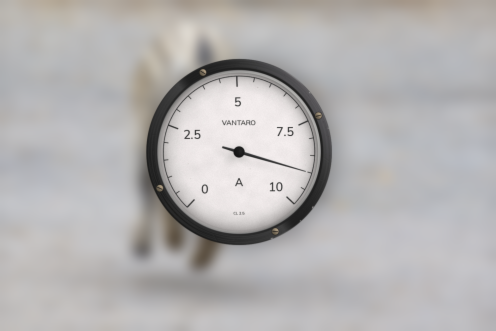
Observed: 9 A
